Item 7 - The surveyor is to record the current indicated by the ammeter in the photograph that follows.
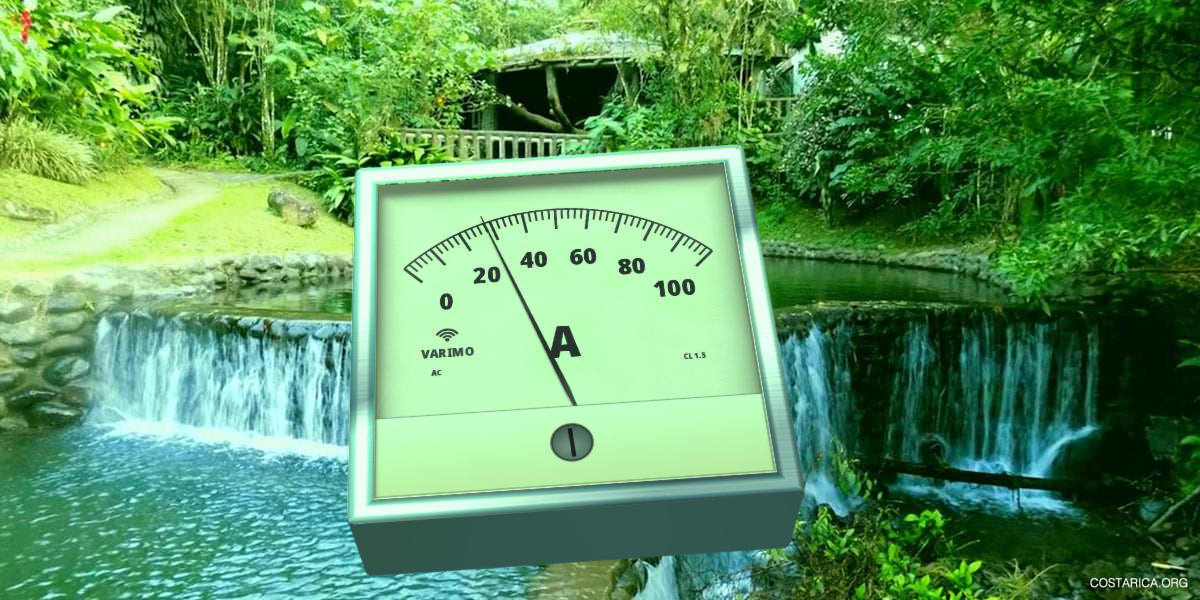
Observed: 28 A
